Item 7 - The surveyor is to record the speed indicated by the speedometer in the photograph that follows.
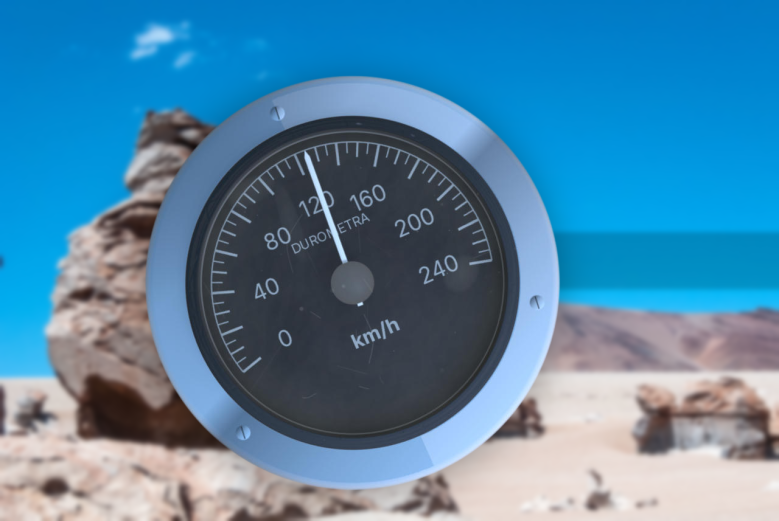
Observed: 125 km/h
